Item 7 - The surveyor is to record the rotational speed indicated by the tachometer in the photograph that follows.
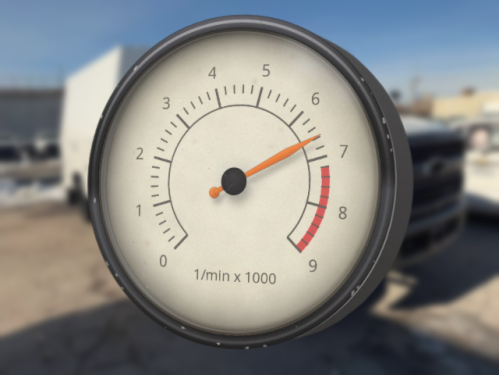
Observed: 6600 rpm
